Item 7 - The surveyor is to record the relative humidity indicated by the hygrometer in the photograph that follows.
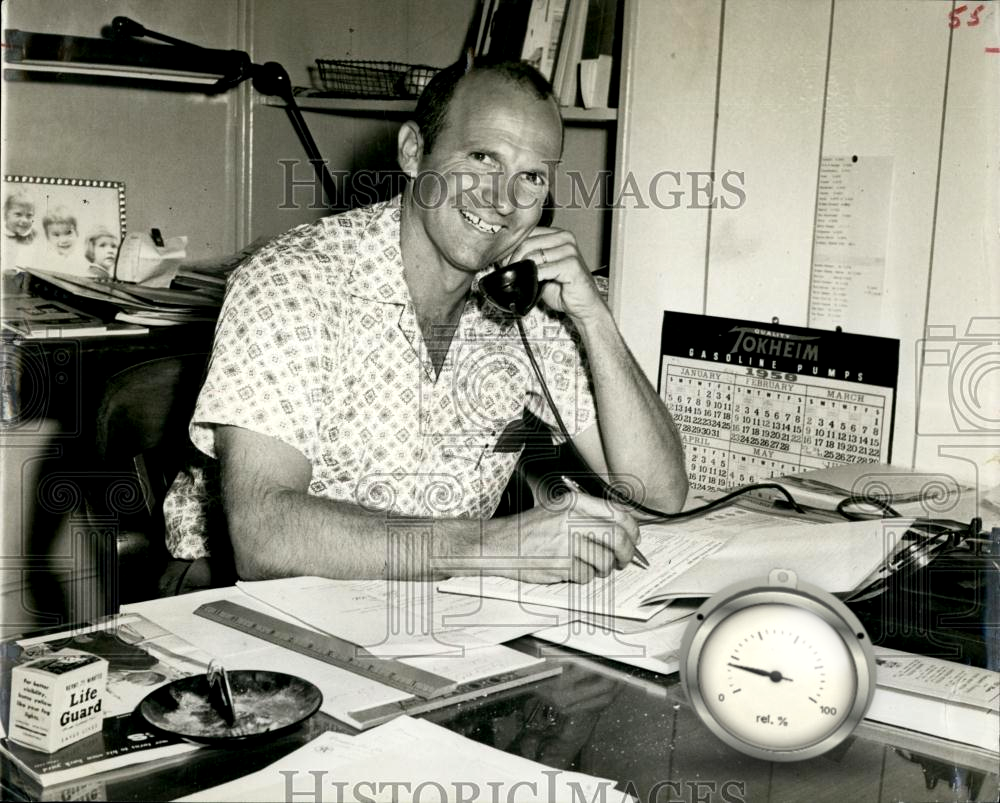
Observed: 16 %
